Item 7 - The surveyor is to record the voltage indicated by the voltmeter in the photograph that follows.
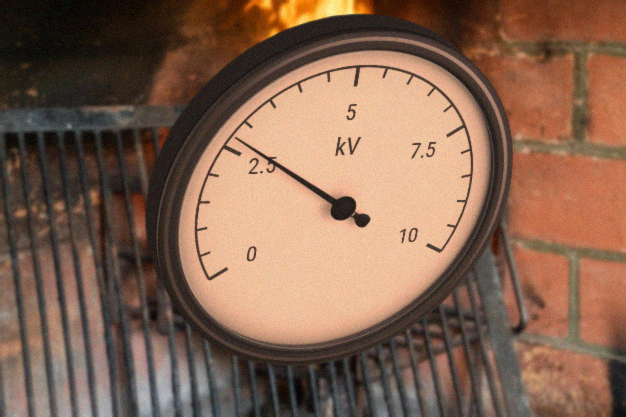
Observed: 2.75 kV
